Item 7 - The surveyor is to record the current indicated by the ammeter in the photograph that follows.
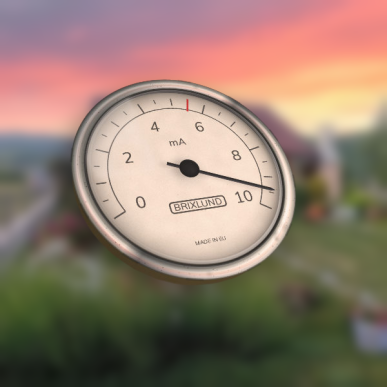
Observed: 9.5 mA
